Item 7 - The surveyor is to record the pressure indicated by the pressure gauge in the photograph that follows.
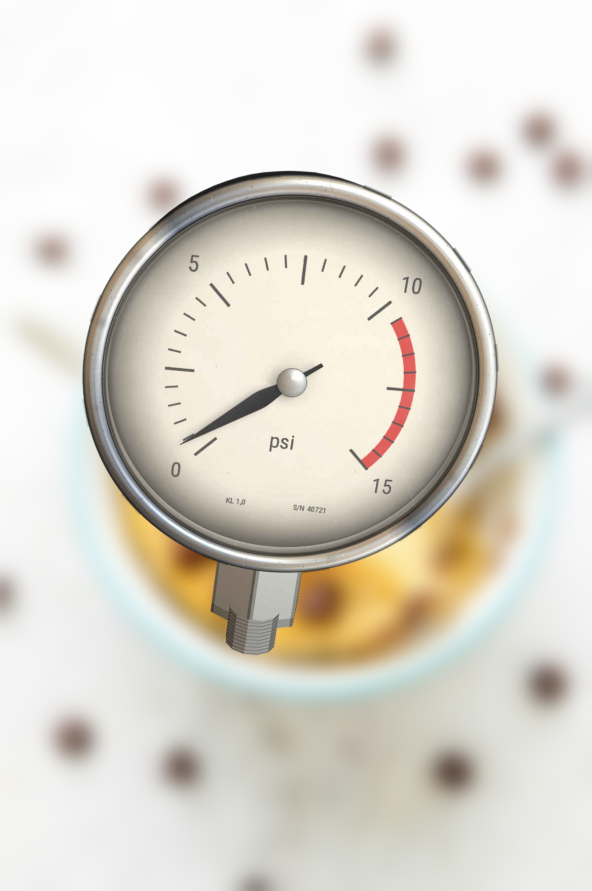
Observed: 0.5 psi
